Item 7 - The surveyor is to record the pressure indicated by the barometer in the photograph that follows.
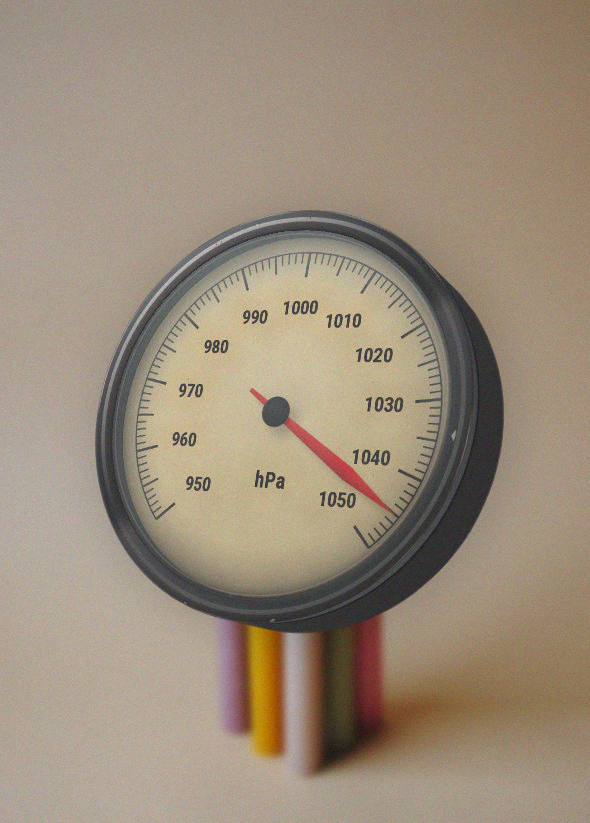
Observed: 1045 hPa
